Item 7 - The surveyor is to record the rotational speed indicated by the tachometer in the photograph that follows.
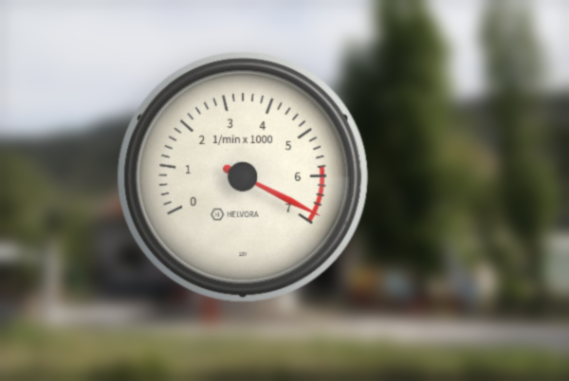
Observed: 6800 rpm
